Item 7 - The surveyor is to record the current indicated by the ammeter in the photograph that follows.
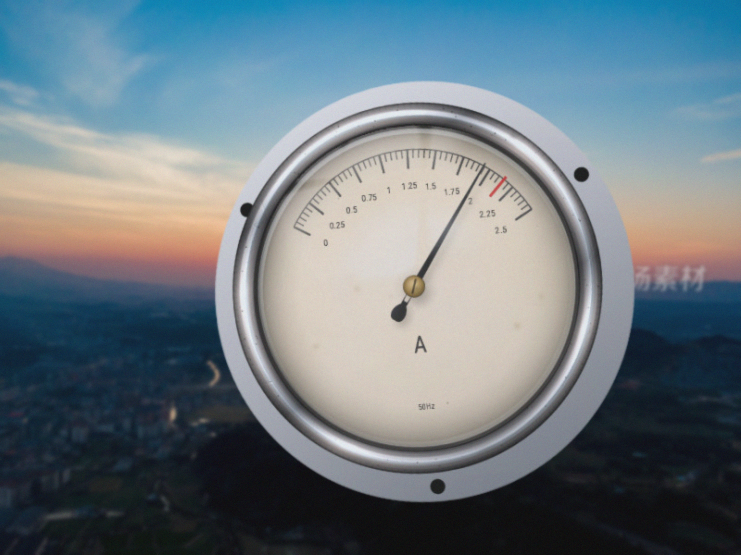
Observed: 1.95 A
